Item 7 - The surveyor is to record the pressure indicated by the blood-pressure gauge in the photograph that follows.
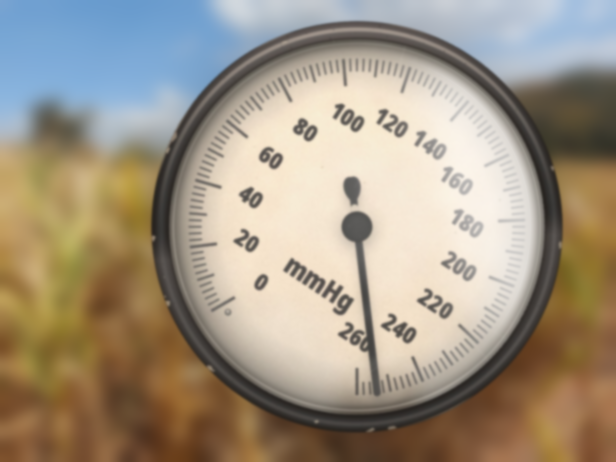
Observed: 254 mmHg
